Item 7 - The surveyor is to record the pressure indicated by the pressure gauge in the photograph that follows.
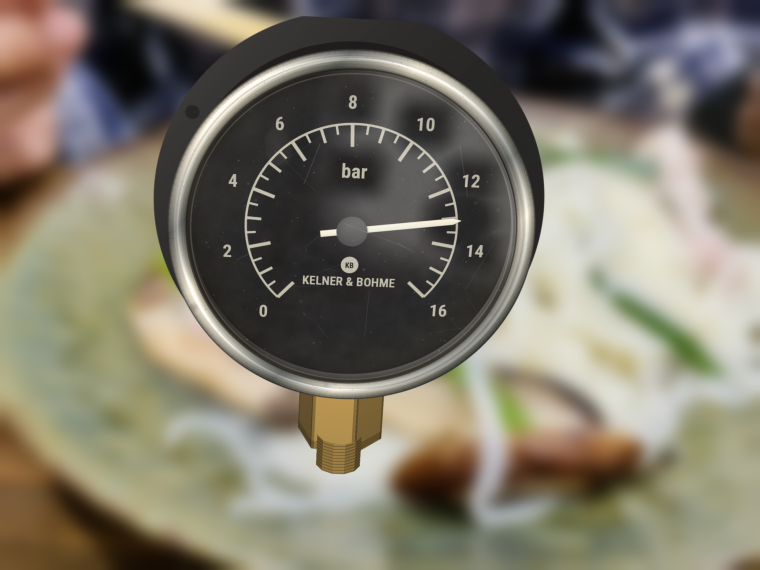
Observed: 13 bar
